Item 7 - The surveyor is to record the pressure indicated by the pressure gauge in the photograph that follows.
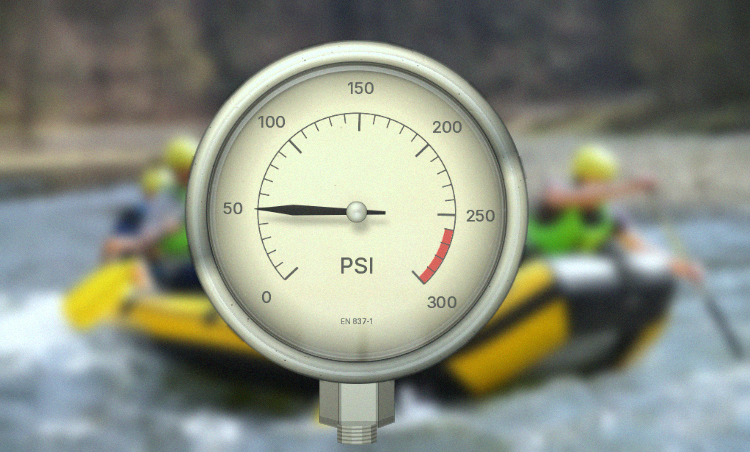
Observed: 50 psi
